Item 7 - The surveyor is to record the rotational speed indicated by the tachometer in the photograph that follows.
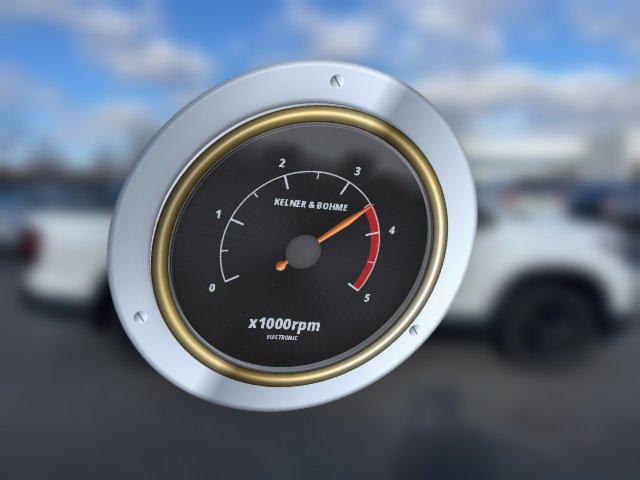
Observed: 3500 rpm
